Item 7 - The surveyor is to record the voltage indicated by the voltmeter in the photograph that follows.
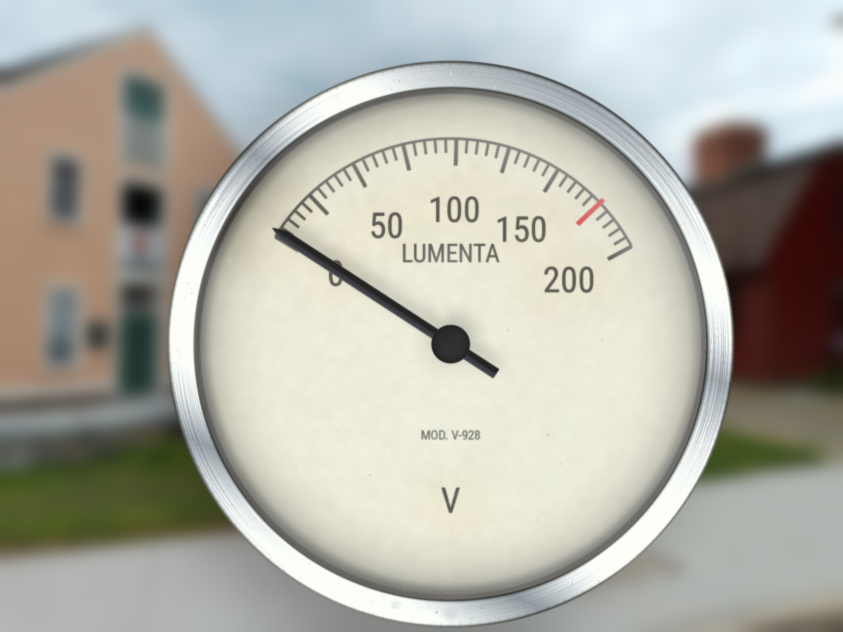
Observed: 2.5 V
